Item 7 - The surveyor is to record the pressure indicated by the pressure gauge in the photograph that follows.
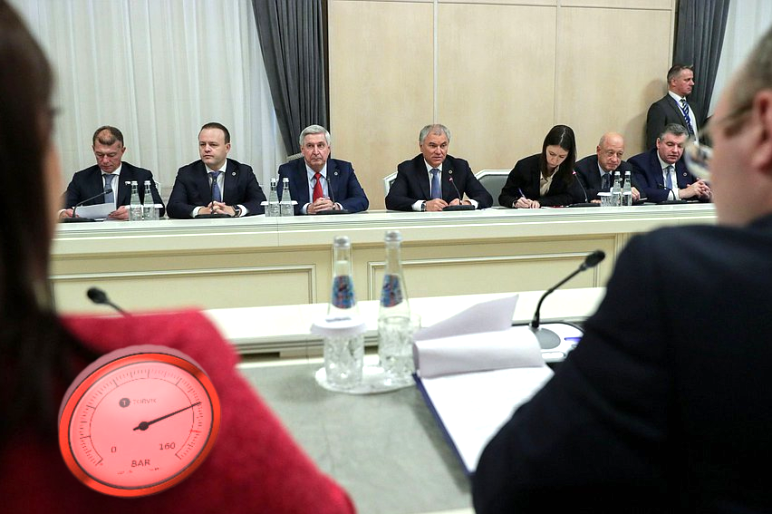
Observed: 120 bar
